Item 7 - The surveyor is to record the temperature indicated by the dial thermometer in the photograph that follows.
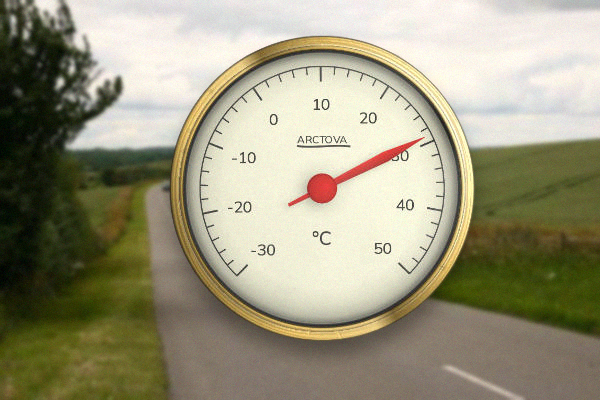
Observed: 29 °C
